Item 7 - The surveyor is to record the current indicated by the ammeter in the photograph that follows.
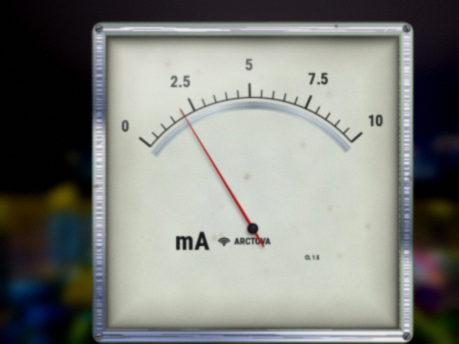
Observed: 2 mA
